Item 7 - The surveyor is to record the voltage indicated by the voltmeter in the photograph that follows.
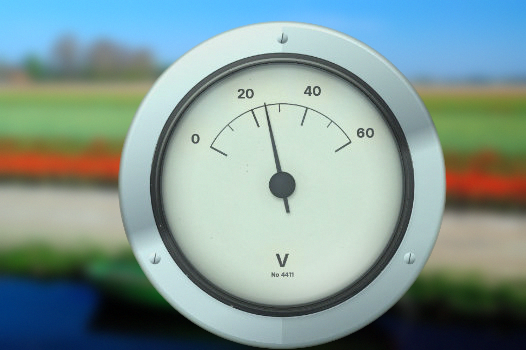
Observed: 25 V
